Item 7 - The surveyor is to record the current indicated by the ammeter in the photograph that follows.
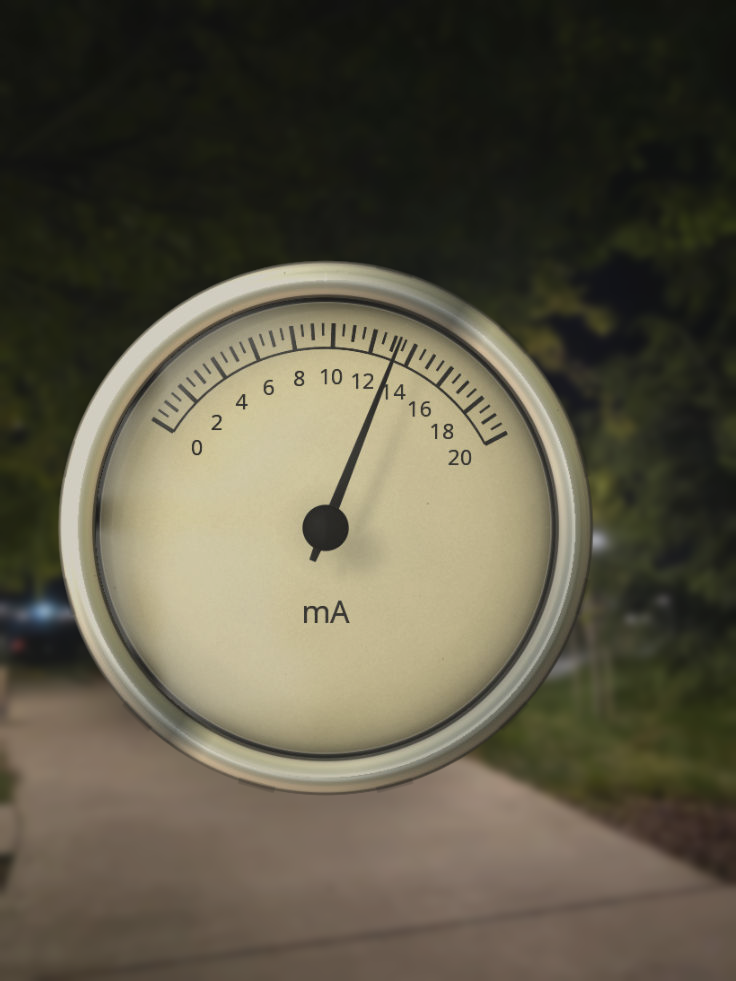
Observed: 13.25 mA
